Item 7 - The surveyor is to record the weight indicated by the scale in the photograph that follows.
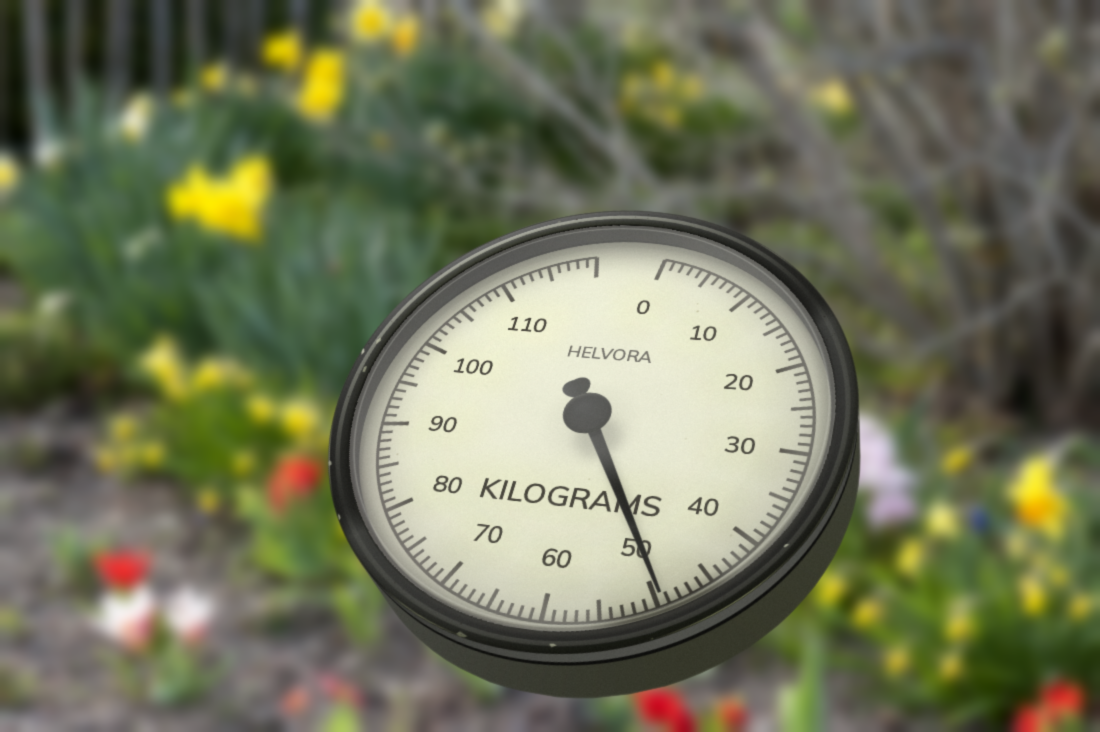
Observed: 49.5 kg
